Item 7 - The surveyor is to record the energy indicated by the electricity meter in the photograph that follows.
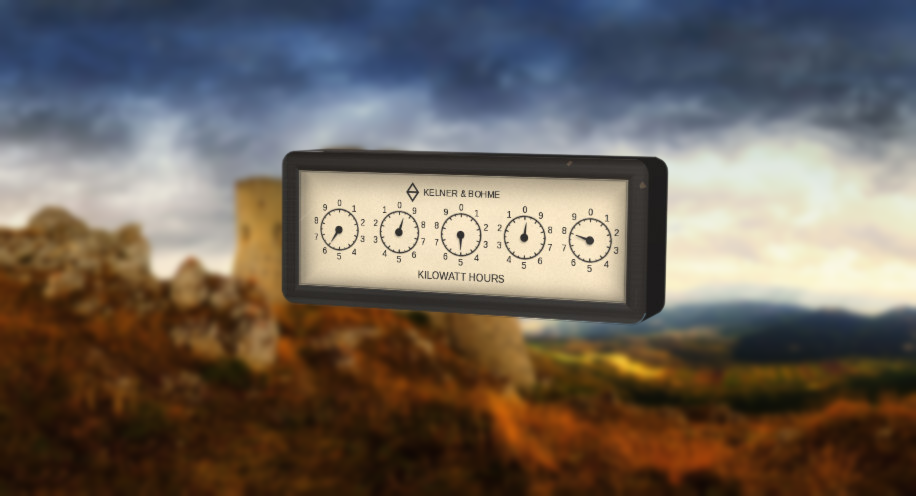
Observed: 59498 kWh
